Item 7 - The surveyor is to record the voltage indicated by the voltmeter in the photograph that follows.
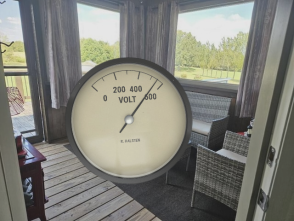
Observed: 550 V
